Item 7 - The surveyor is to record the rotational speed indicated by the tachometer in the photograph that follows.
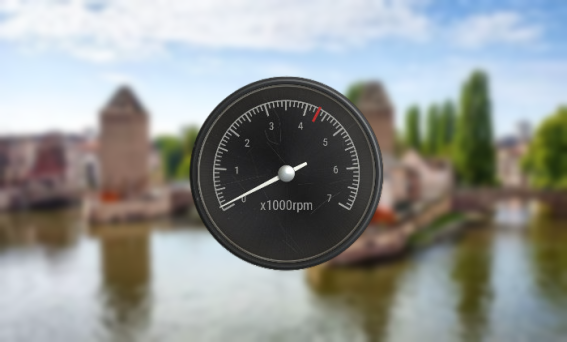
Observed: 100 rpm
